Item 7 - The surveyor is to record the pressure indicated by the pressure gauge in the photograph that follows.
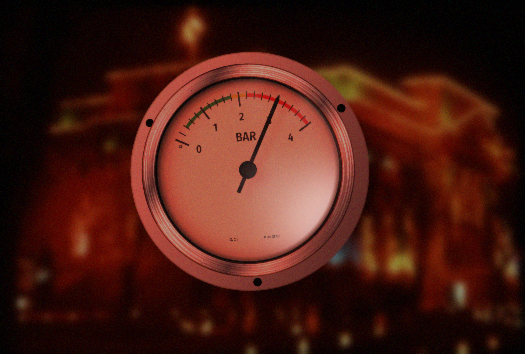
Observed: 3 bar
